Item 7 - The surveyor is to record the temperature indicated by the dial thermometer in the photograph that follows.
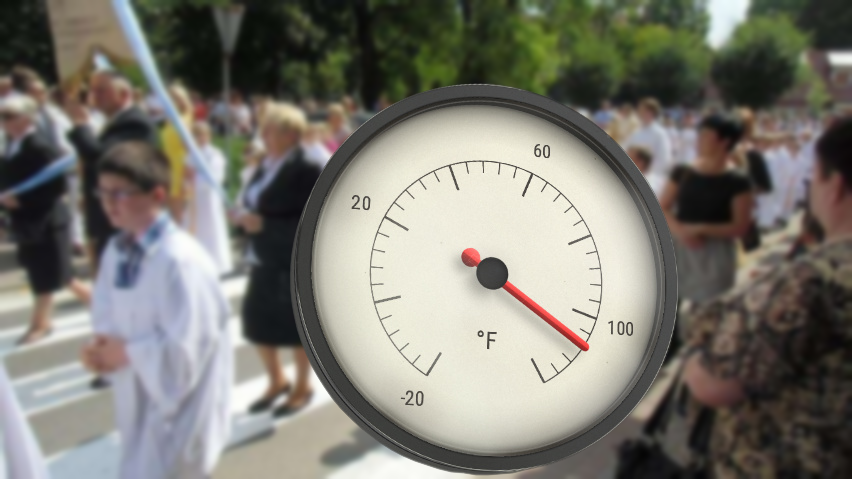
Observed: 108 °F
